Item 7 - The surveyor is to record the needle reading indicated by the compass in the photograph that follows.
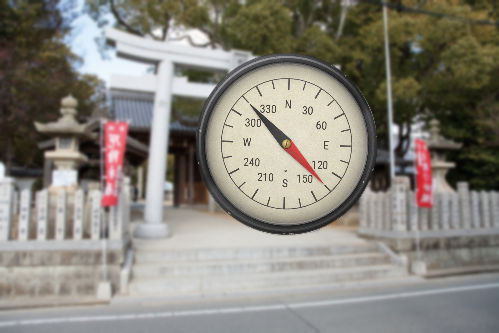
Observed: 135 °
